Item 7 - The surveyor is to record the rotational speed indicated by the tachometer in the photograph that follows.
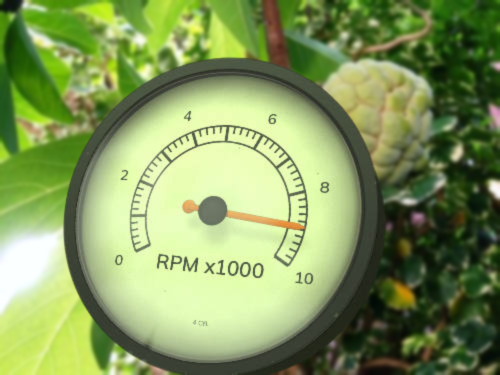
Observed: 9000 rpm
